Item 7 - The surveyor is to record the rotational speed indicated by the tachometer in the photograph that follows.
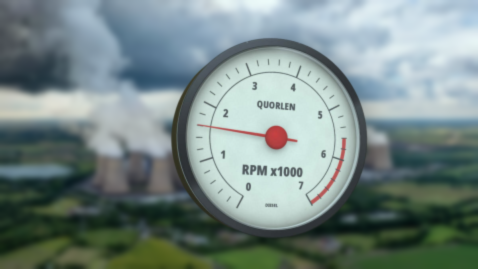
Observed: 1600 rpm
